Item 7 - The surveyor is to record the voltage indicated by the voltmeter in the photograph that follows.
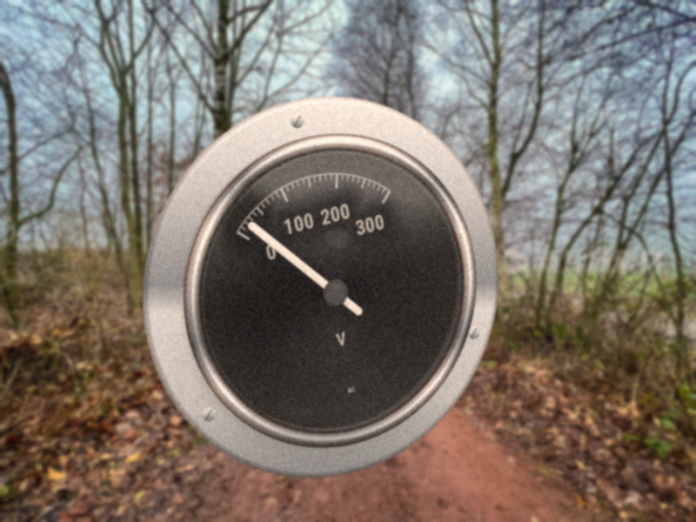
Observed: 20 V
